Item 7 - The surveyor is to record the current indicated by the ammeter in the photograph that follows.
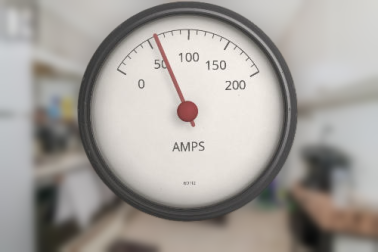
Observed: 60 A
